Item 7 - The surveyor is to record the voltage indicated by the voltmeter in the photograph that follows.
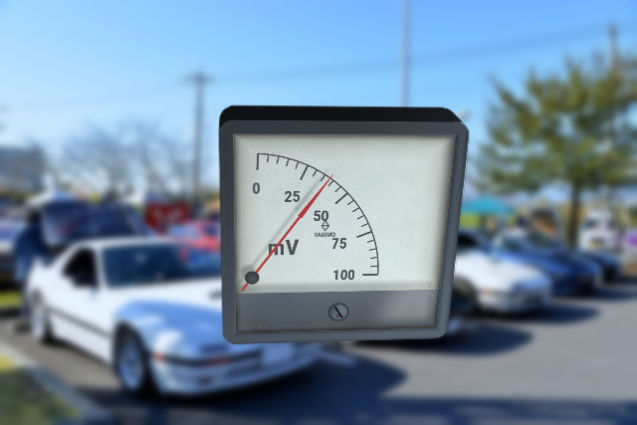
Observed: 37.5 mV
